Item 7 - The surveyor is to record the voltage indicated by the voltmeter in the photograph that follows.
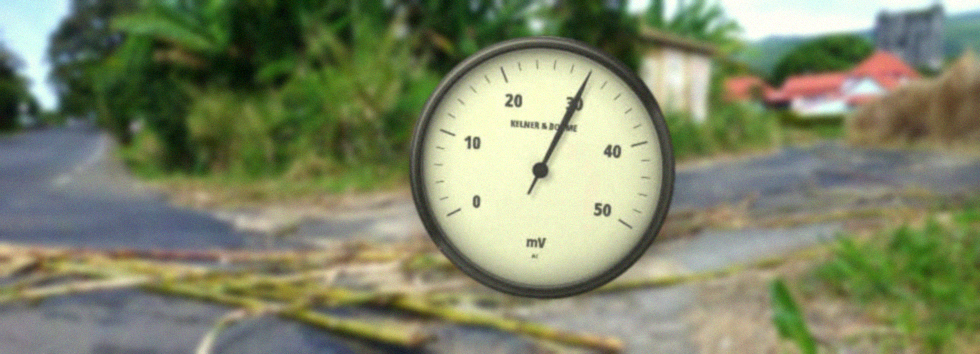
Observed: 30 mV
